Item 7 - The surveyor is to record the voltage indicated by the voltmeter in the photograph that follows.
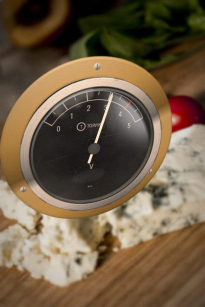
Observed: 3 V
